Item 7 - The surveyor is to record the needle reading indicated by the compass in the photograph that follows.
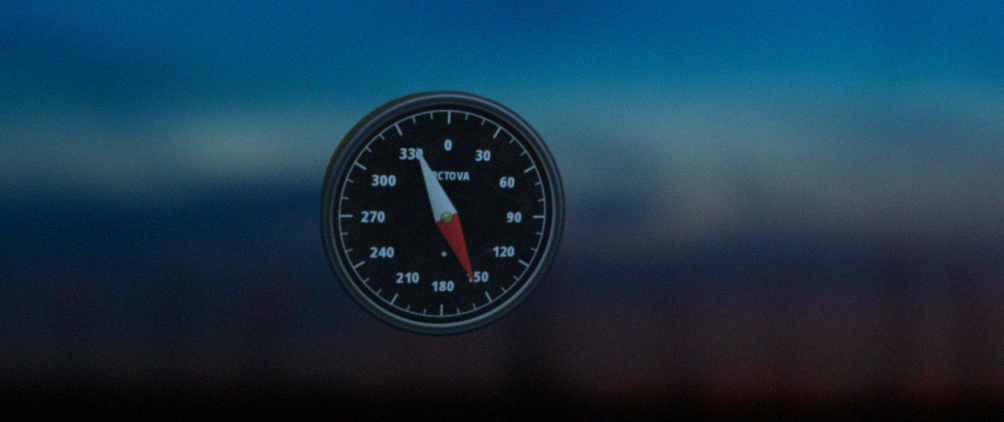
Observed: 155 °
